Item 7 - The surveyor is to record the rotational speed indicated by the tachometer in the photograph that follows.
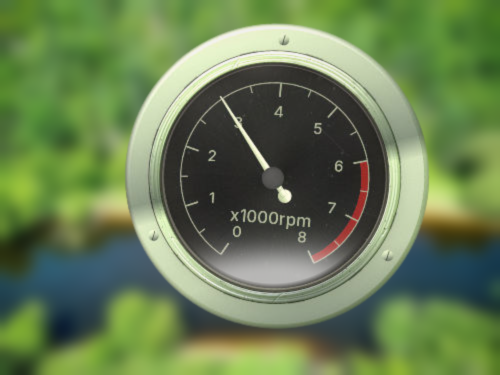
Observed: 3000 rpm
